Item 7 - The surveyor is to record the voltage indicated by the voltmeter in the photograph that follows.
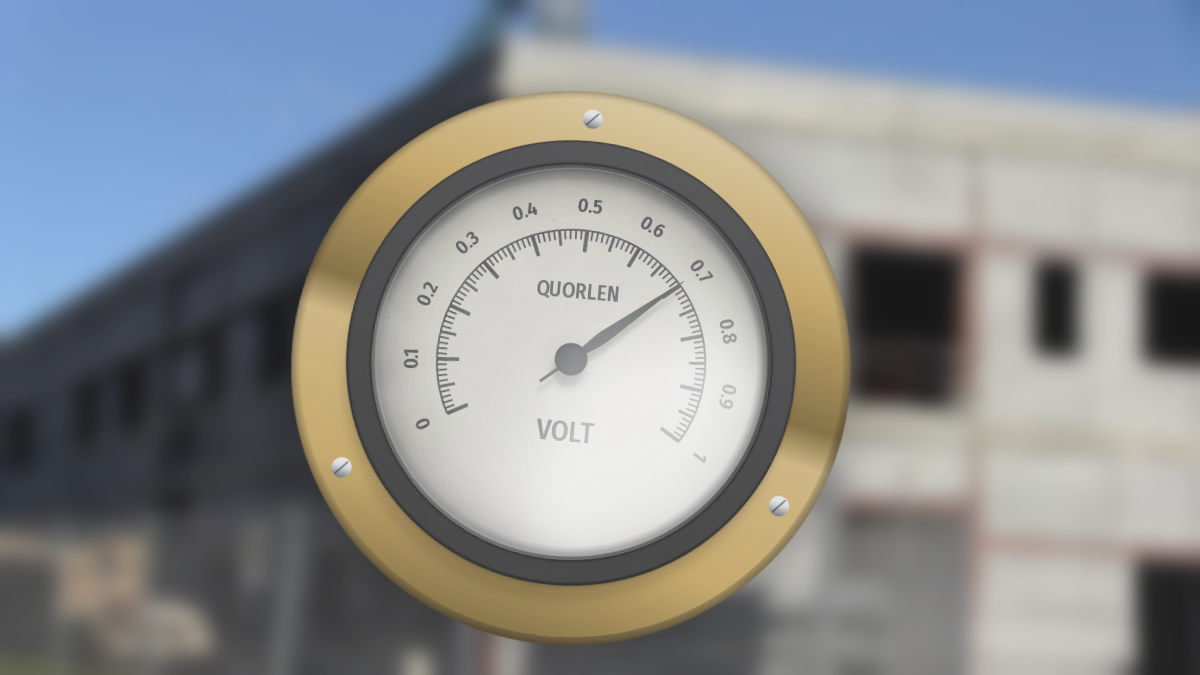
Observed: 0.7 V
